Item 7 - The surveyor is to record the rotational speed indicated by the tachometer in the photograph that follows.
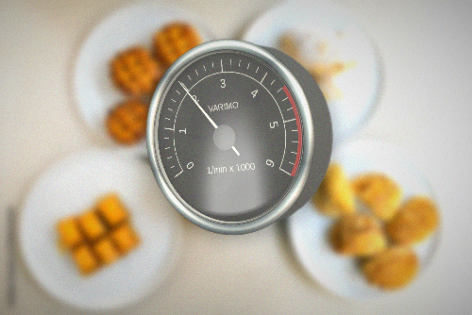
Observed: 2000 rpm
